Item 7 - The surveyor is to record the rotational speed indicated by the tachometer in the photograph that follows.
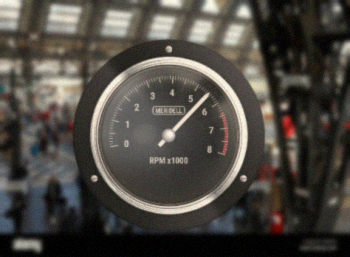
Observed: 5500 rpm
